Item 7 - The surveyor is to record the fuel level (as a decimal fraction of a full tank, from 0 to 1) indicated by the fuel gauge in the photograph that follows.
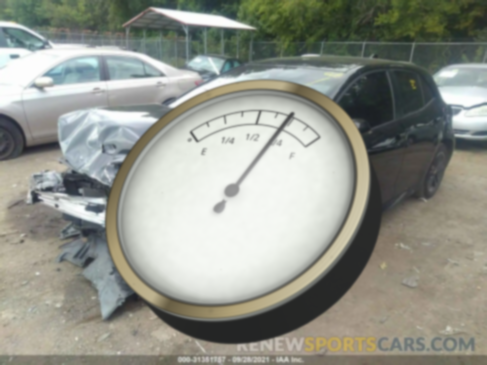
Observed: 0.75
